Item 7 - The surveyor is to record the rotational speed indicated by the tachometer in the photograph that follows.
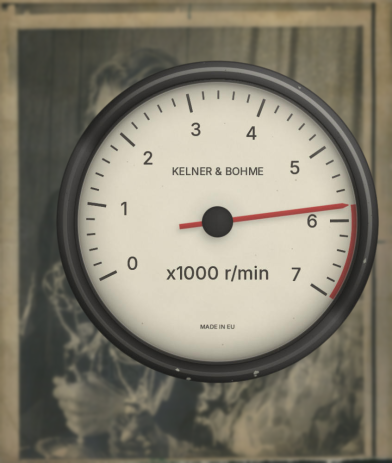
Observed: 5800 rpm
